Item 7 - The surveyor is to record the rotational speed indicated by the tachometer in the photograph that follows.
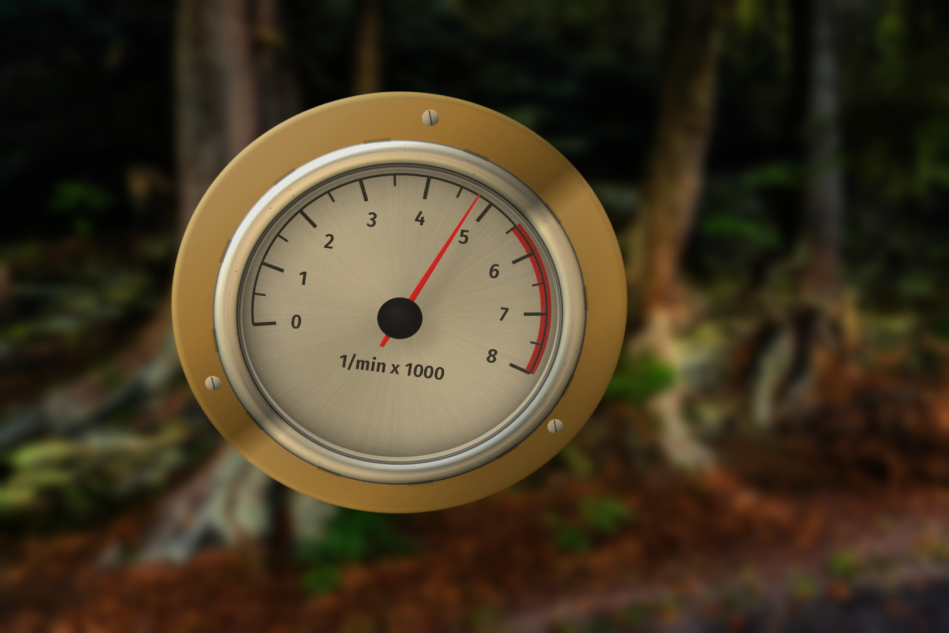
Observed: 4750 rpm
